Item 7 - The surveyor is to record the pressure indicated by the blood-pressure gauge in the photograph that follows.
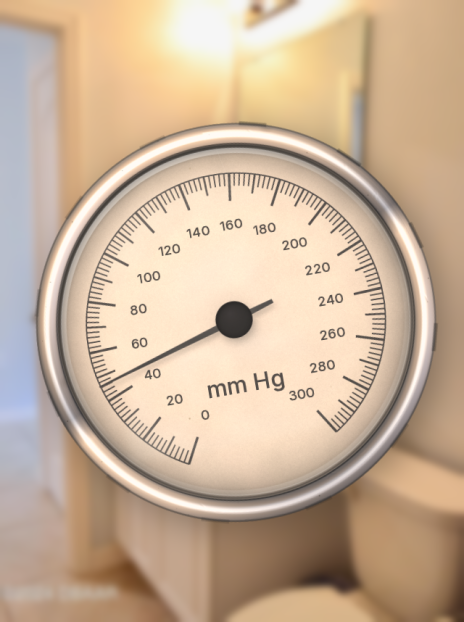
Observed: 46 mmHg
